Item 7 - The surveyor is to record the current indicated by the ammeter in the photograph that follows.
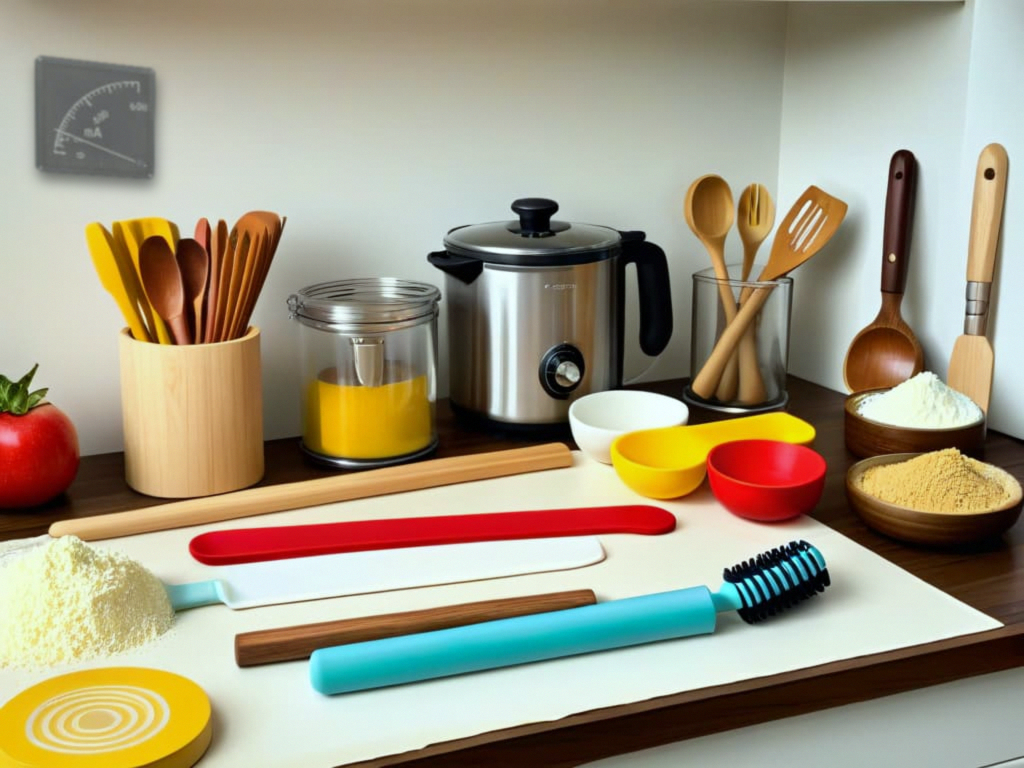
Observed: 200 mA
